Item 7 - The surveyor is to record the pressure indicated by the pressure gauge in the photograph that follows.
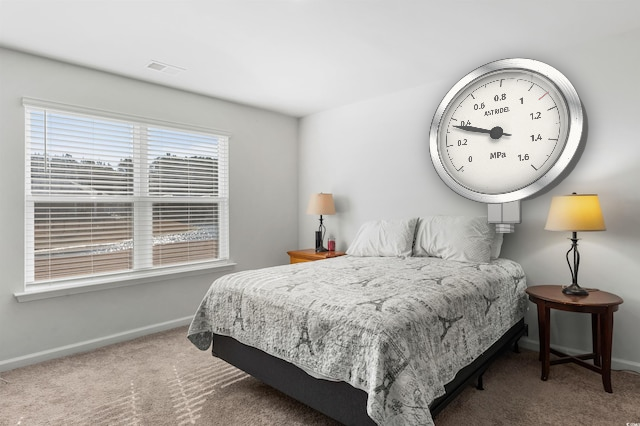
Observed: 0.35 MPa
